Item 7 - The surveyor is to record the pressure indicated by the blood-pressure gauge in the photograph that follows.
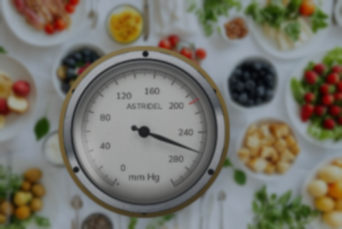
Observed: 260 mmHg
